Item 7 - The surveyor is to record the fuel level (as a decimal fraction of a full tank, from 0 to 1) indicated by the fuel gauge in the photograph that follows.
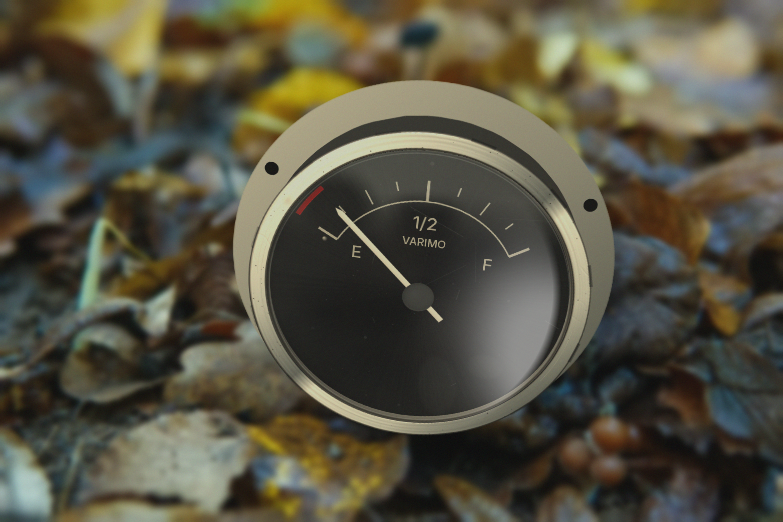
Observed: 0.125
